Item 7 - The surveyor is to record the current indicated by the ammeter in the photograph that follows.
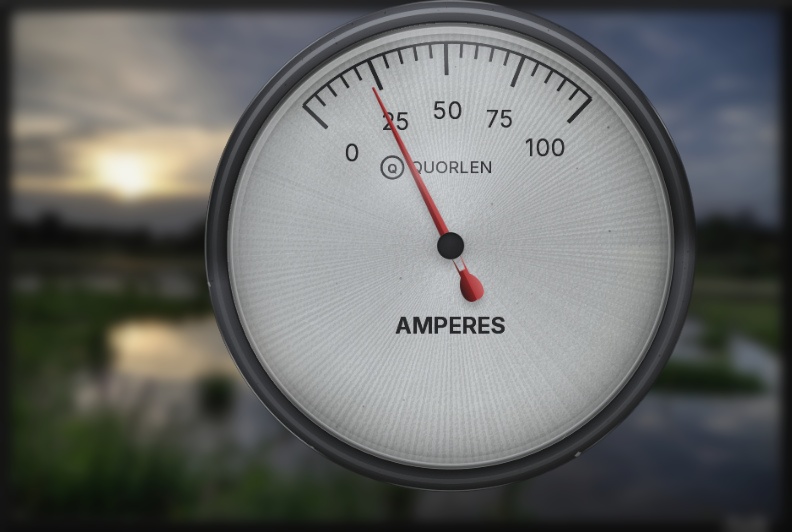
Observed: 22.5 A
